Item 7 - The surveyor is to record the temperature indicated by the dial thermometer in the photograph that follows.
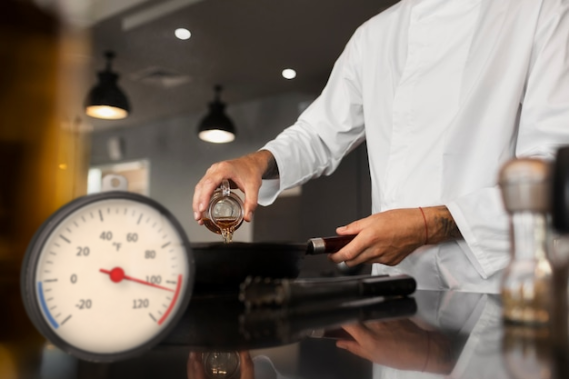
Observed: 104 °F
